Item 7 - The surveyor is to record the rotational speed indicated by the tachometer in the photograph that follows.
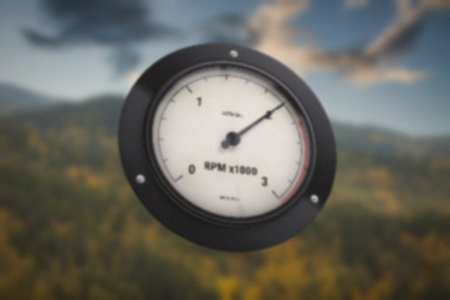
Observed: 2000 rpm
